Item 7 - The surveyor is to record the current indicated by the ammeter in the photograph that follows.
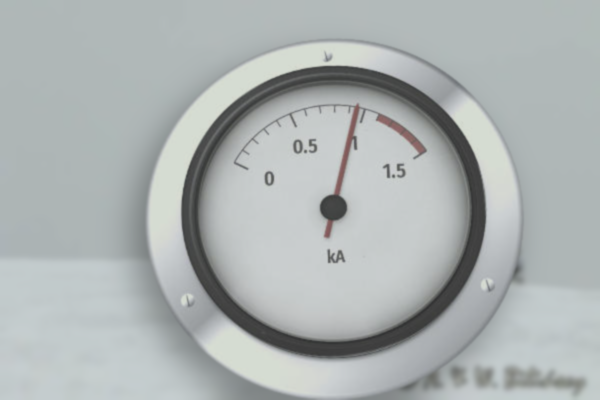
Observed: 0.95 kA
